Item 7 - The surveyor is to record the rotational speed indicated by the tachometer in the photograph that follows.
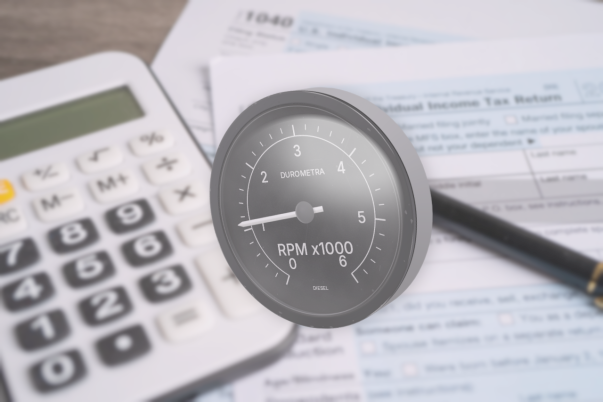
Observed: 1100 rpm
